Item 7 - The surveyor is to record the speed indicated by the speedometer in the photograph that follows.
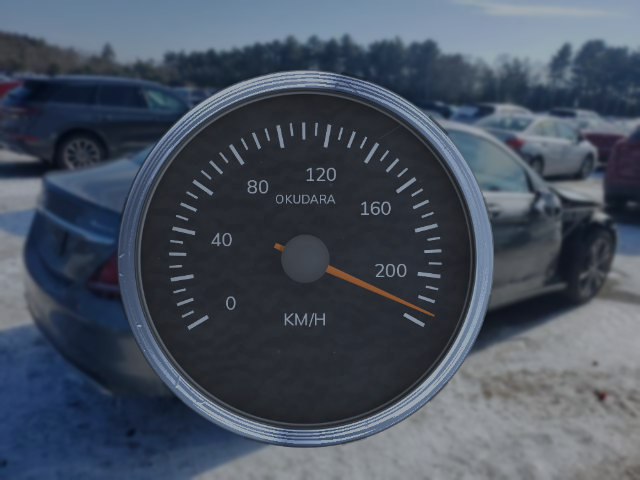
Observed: 215 km/h
